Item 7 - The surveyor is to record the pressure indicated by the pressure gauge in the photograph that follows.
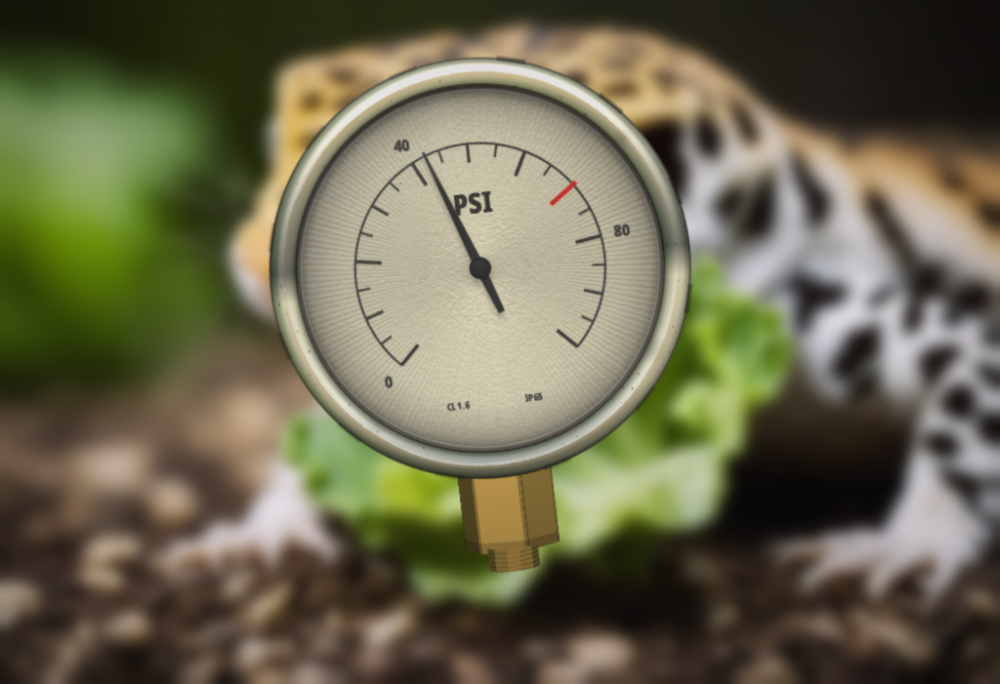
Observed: 42.5 psi
